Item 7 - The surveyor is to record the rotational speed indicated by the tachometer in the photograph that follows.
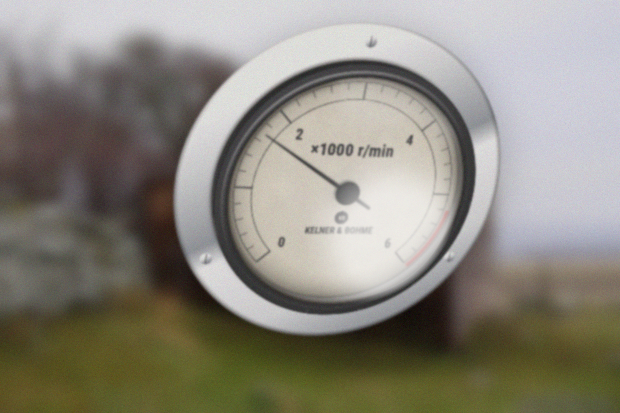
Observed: 1700 rpm
